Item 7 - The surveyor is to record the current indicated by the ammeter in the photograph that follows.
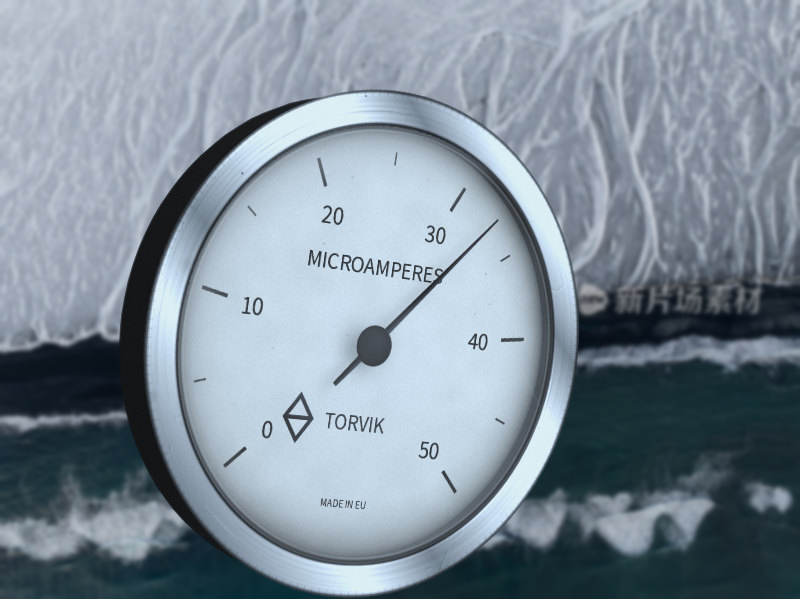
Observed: 32.5 µA
